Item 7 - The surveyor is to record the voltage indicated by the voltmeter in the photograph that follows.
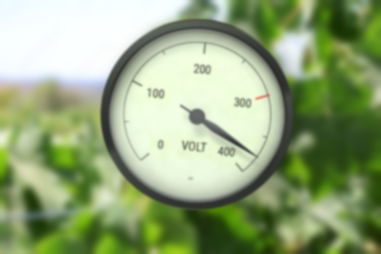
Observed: 375 V
